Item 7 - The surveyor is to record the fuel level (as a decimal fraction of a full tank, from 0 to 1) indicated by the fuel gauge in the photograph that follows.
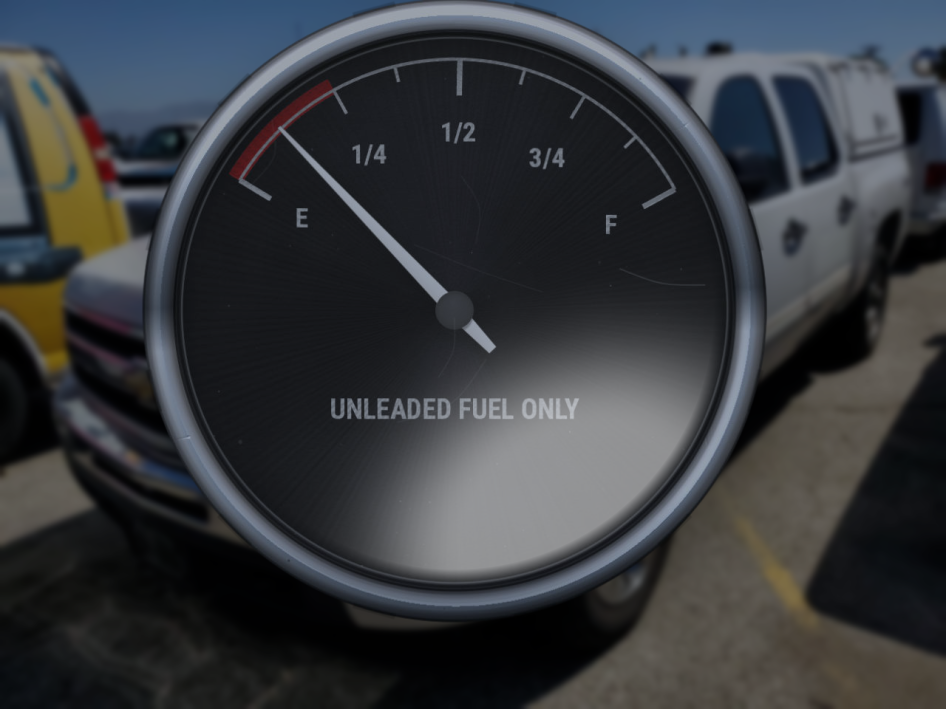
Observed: 0.125
